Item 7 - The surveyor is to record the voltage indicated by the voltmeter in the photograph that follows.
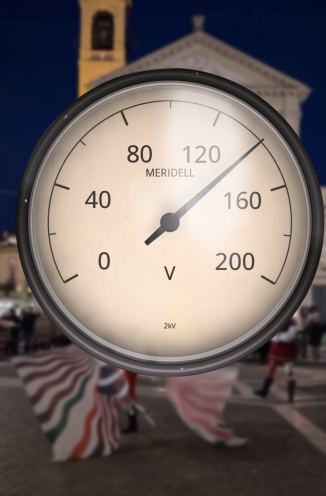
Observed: 140 V
